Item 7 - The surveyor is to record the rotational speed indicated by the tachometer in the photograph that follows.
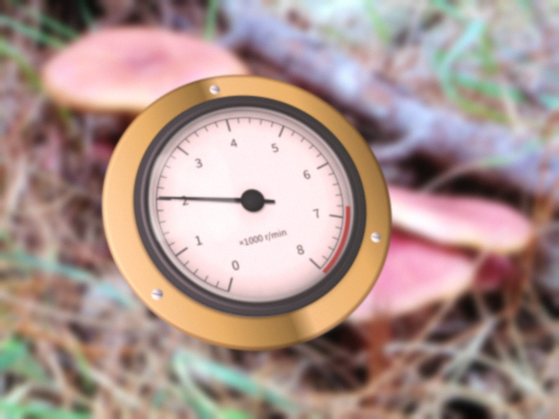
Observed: 2000 rpm
